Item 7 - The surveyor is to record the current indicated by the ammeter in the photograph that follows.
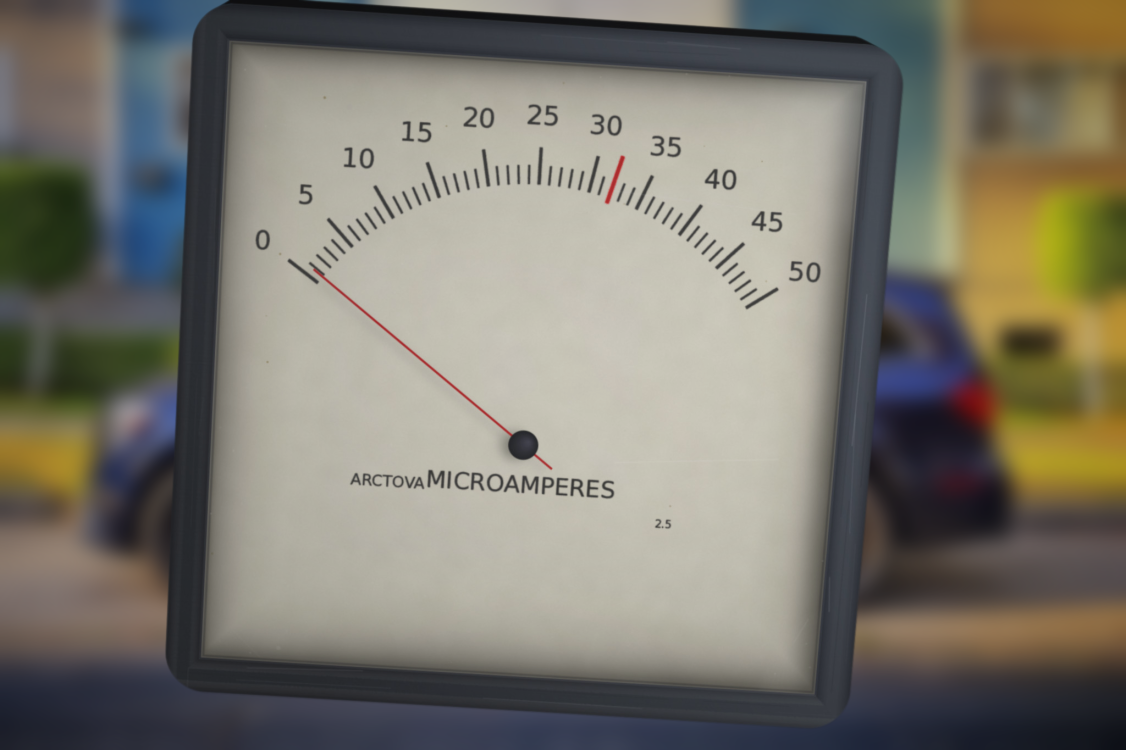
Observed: 1 µA
